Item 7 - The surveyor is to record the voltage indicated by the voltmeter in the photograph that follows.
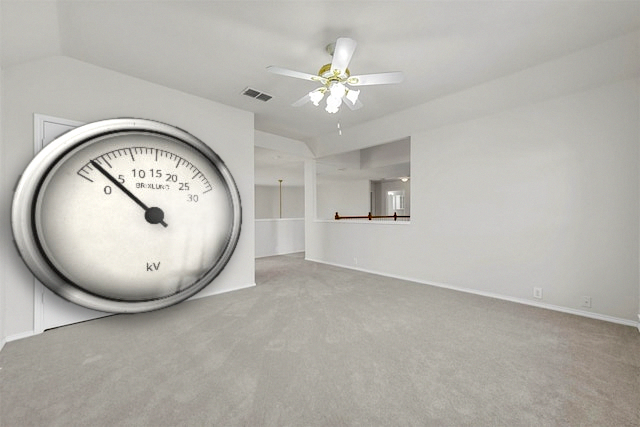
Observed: 3 kV
